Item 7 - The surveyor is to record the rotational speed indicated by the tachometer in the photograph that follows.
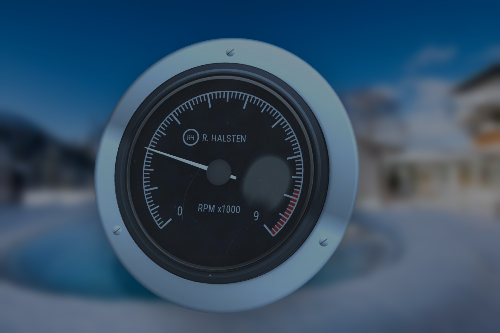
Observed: 2000 rpm
